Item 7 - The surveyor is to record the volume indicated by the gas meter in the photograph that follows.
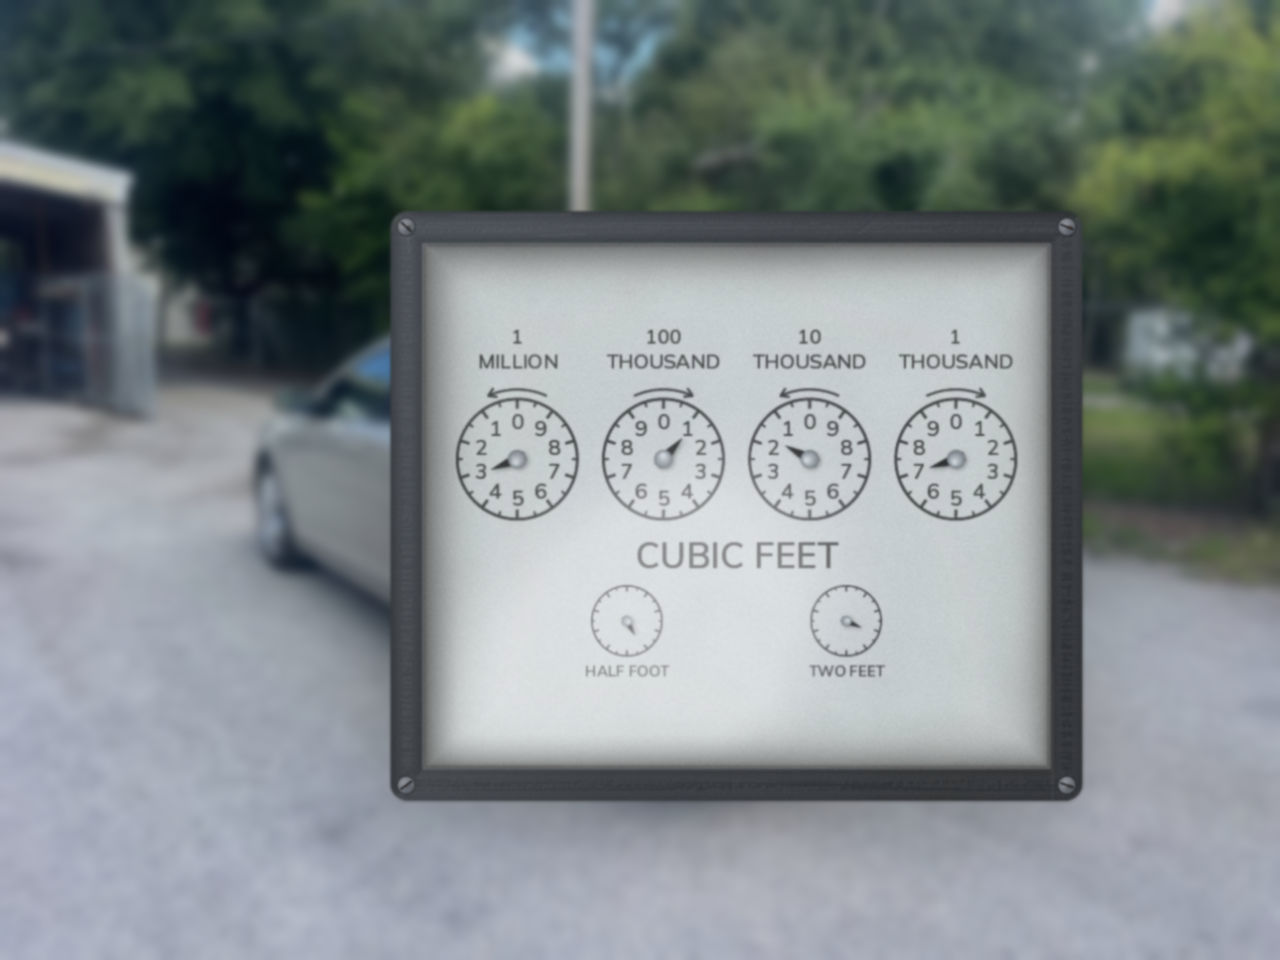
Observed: 311700 ft³
